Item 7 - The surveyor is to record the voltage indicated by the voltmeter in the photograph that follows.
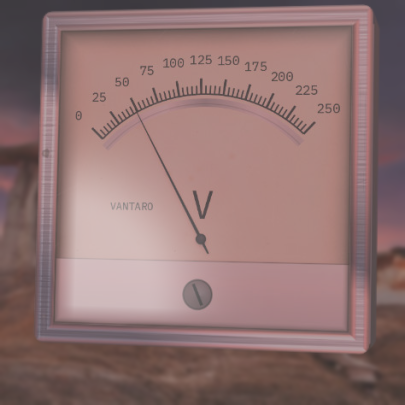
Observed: 50 V
